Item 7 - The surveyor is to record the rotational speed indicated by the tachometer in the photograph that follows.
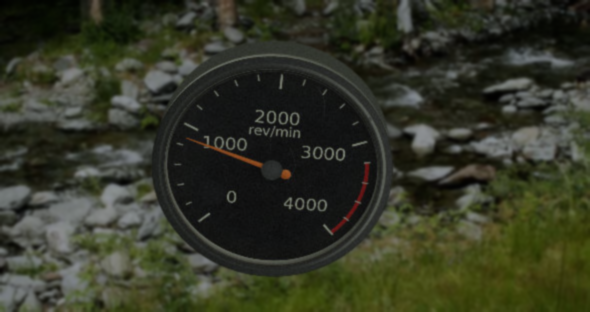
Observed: 900 rpm
